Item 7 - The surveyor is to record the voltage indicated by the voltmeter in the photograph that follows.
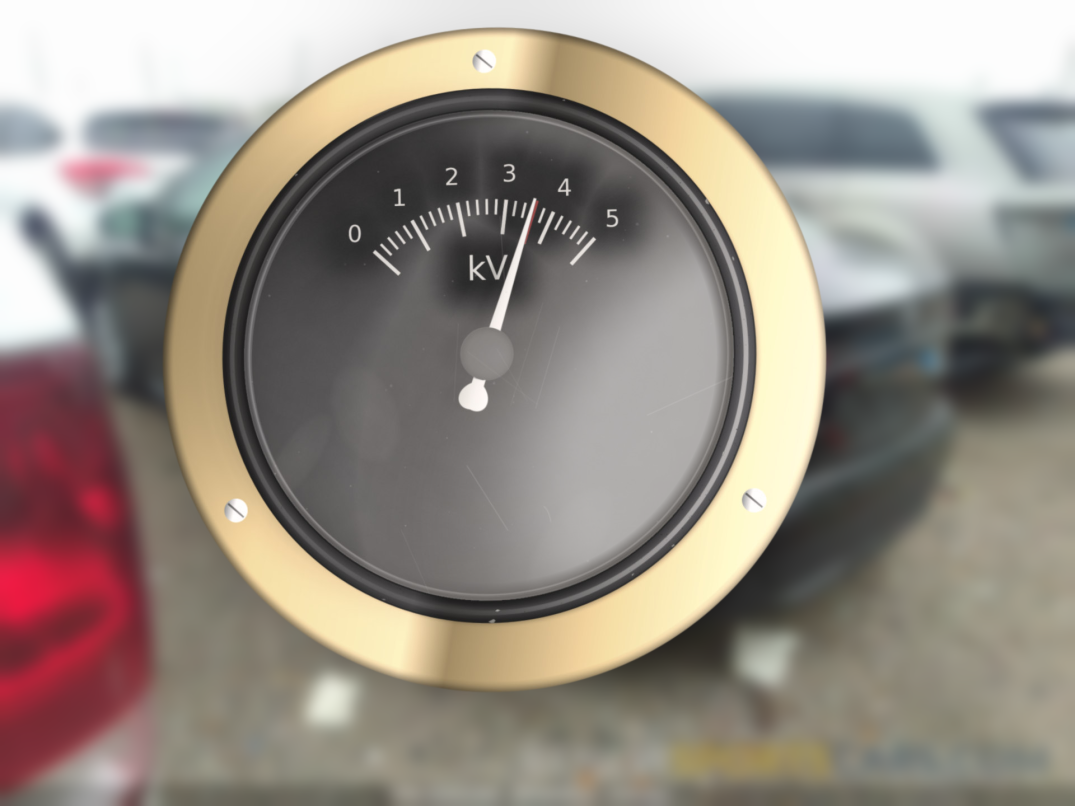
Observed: 3.6 kV
